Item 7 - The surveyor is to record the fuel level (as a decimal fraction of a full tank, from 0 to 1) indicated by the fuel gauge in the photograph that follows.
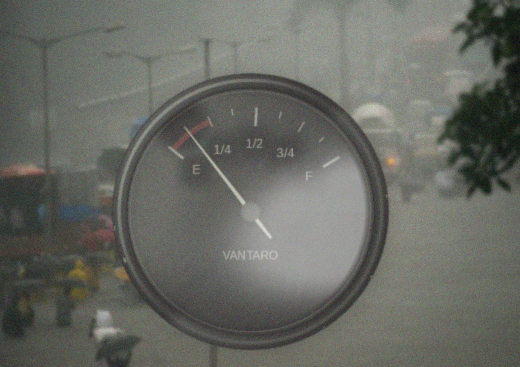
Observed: 0.125
